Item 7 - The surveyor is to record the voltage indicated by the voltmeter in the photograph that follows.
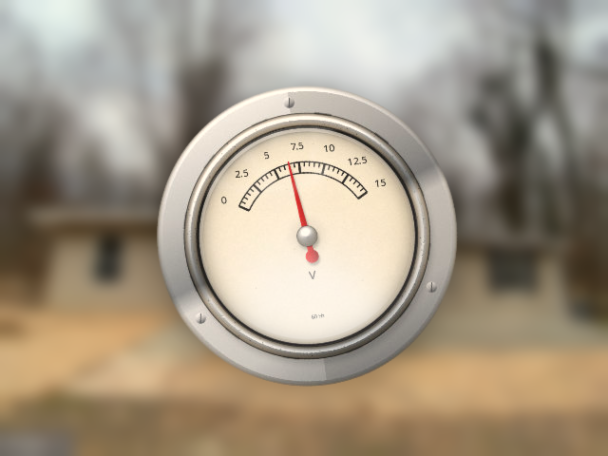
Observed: 6.5 V
